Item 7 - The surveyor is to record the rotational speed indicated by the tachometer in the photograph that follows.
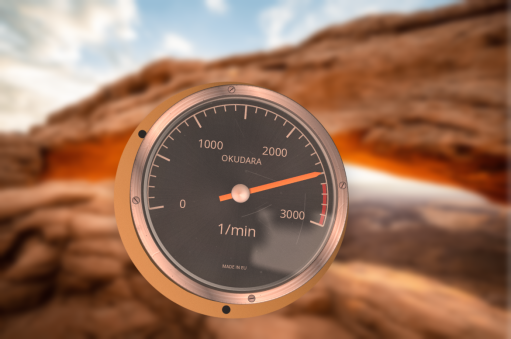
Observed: 2500 rpm
